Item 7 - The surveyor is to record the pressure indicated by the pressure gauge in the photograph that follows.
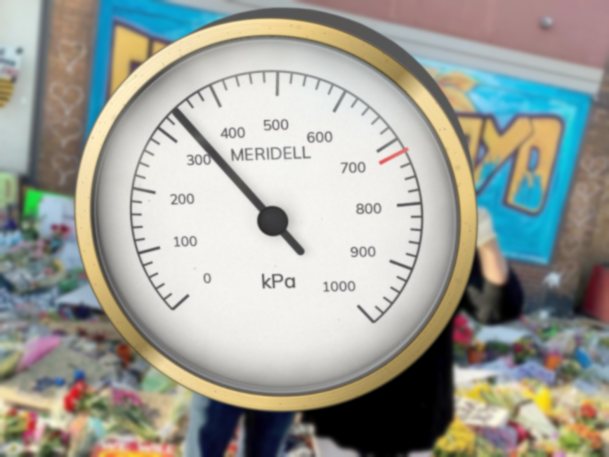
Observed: 340 kPa
